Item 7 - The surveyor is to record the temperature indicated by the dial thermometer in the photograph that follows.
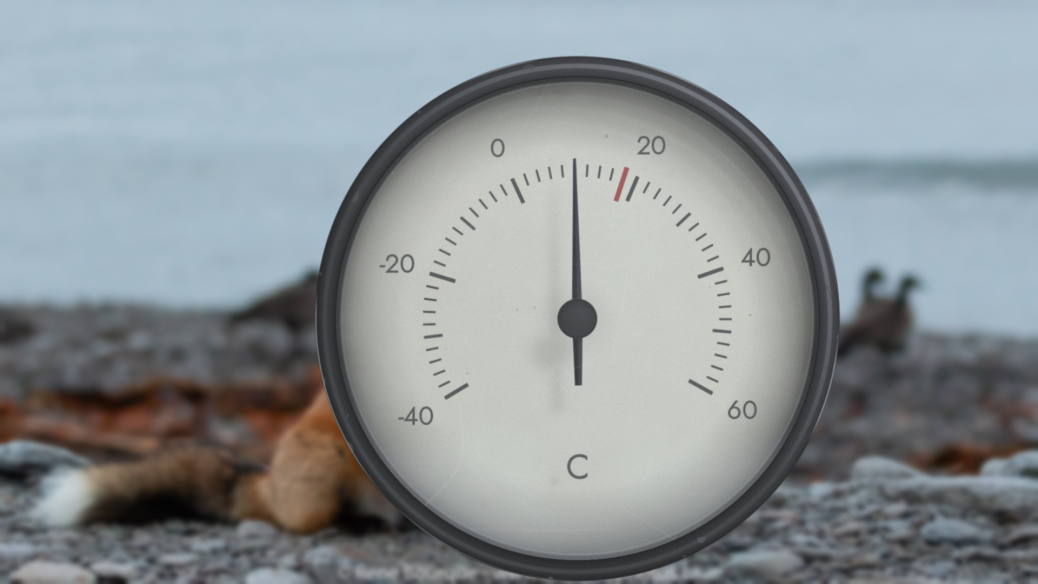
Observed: 10 °C
